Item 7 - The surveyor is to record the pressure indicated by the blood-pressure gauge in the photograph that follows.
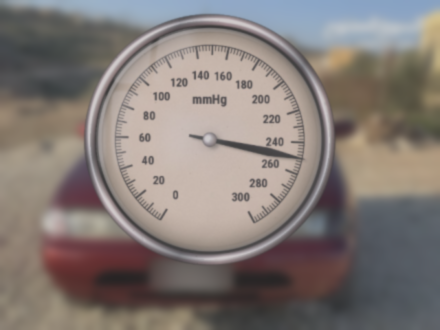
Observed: 250 mmHg
